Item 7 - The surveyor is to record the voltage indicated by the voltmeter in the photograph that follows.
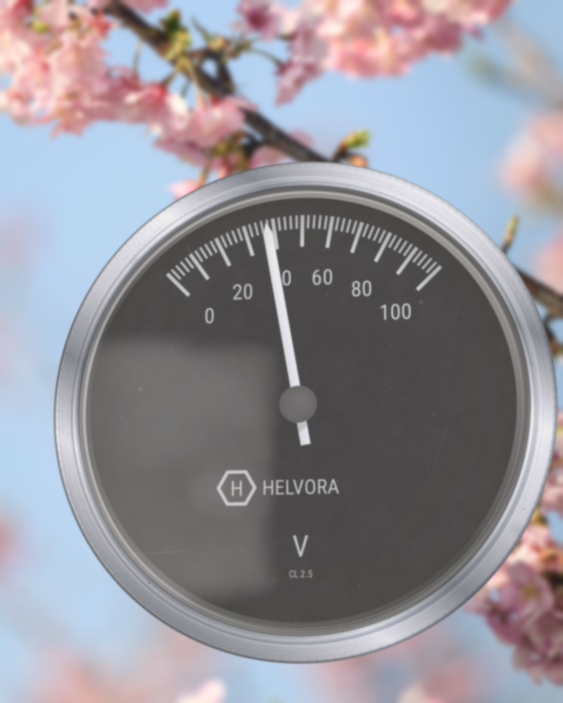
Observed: 38 V
